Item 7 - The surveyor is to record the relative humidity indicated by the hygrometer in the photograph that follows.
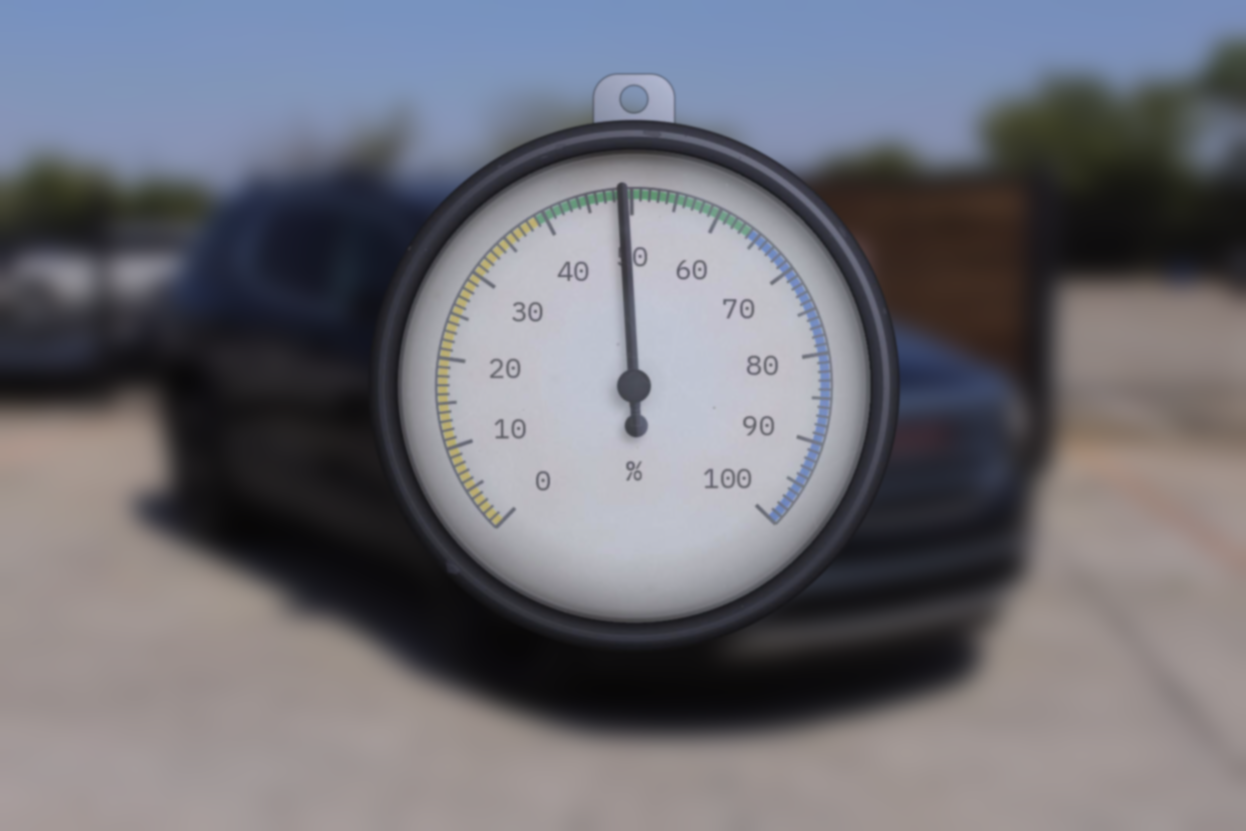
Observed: 49 %
